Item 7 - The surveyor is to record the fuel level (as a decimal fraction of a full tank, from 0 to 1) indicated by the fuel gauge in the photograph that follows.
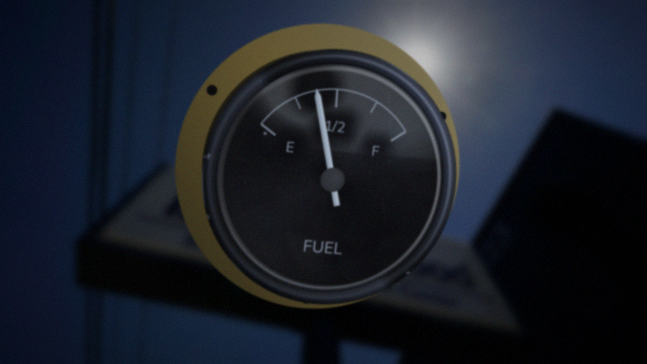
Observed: 0.375
